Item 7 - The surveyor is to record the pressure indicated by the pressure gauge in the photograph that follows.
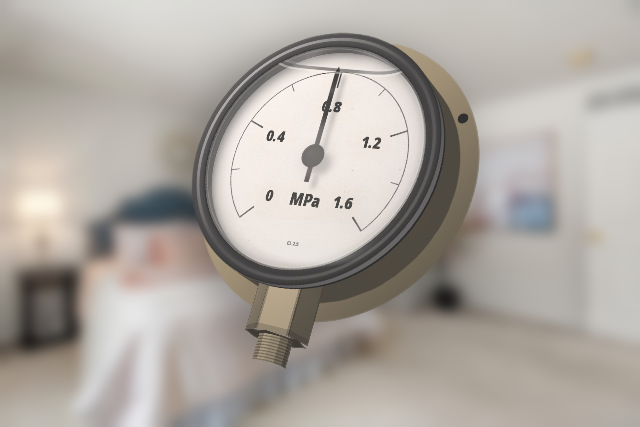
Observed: 0.8 MPa
